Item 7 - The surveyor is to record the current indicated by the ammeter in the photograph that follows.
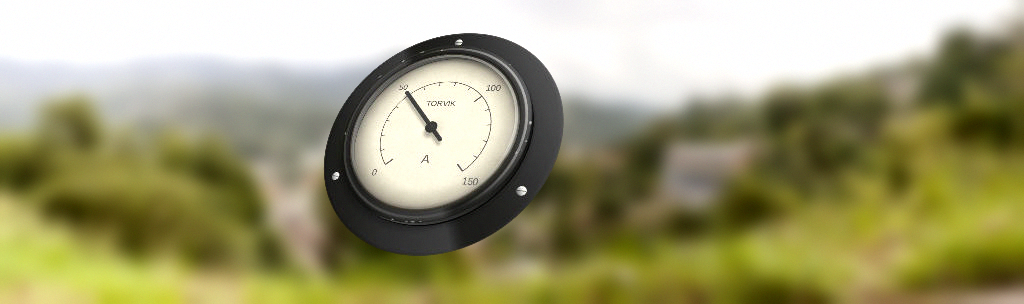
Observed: 50 A
